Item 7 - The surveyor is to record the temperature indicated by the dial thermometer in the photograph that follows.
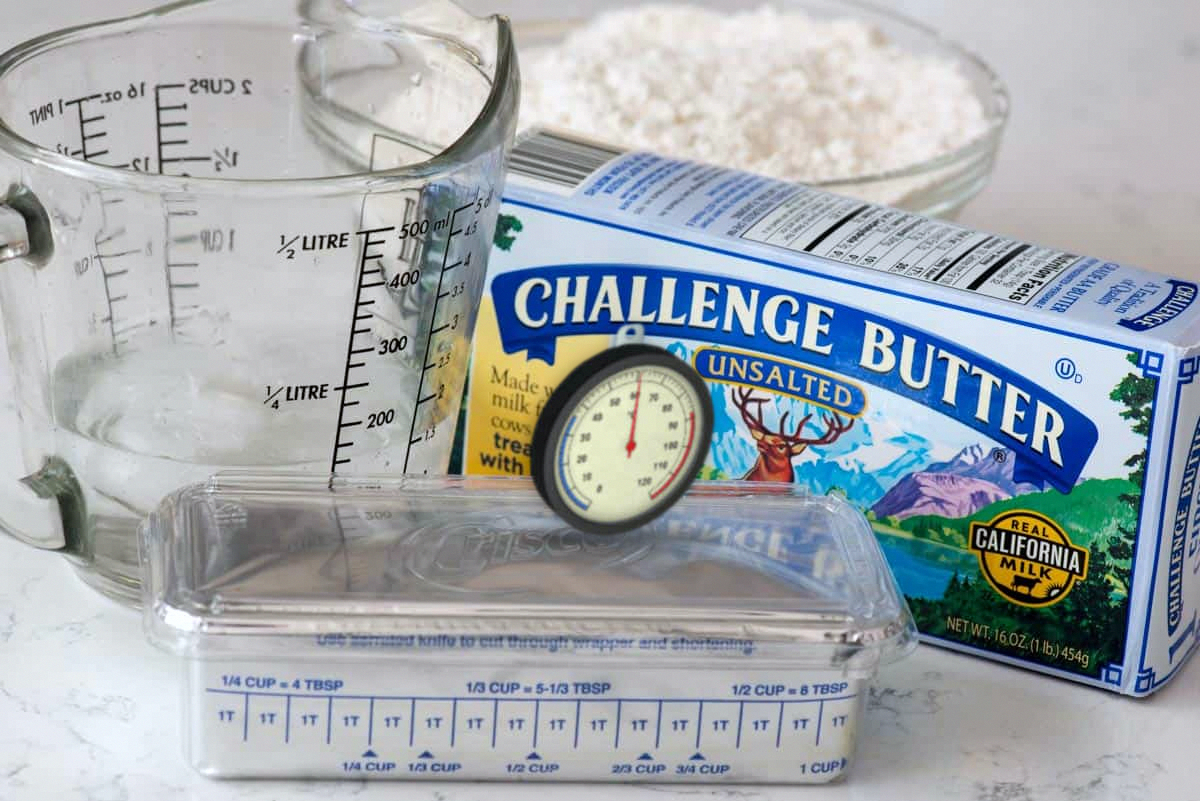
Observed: 60 °C
